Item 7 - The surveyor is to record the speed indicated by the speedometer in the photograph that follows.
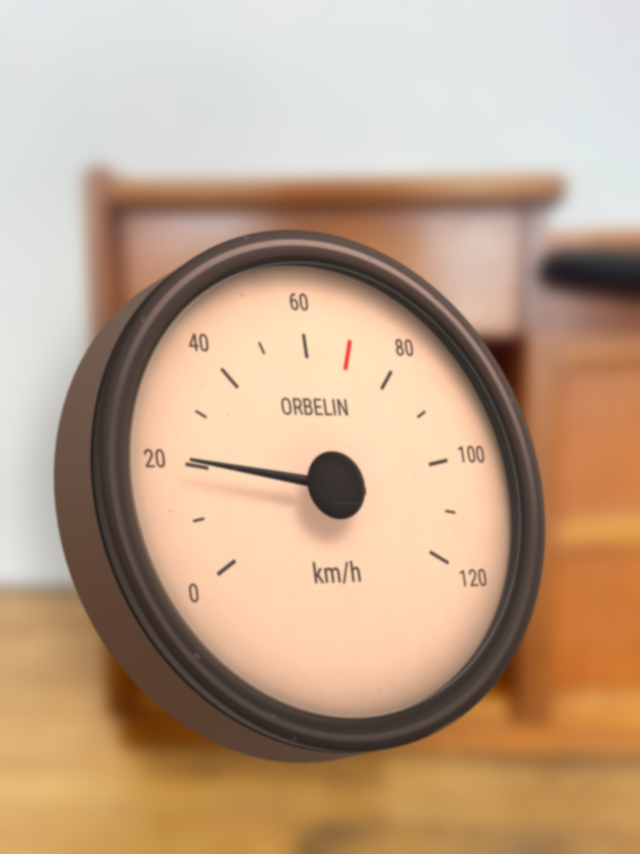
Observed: 20 km/h
